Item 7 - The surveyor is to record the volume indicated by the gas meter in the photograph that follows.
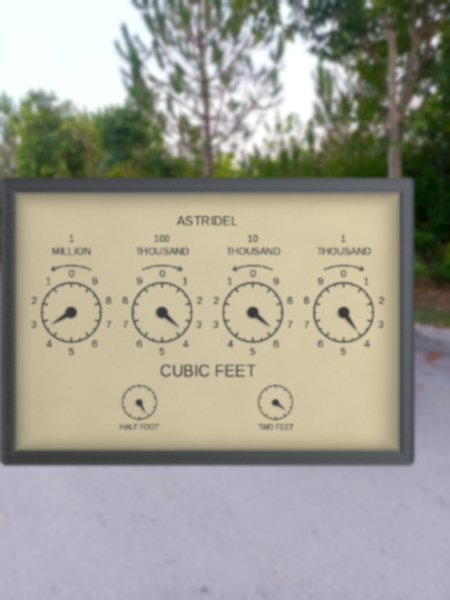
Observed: 336400 ft³
